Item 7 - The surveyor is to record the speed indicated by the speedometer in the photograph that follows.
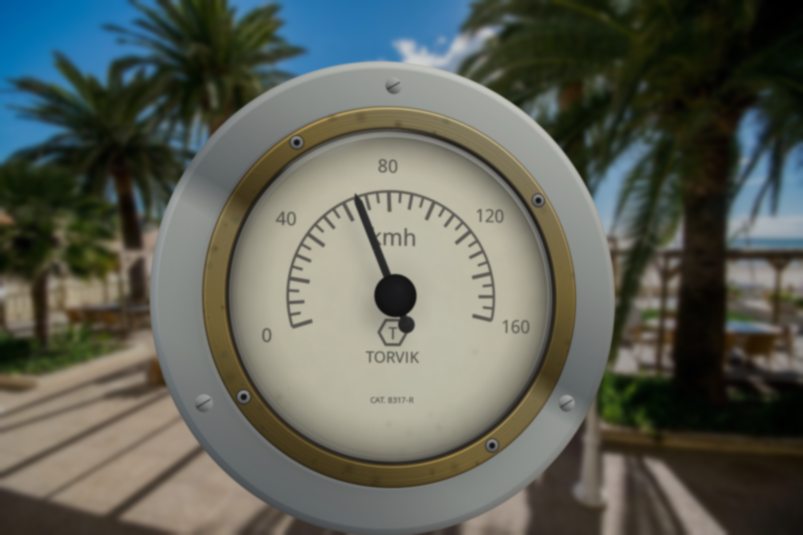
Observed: 65 km/h
